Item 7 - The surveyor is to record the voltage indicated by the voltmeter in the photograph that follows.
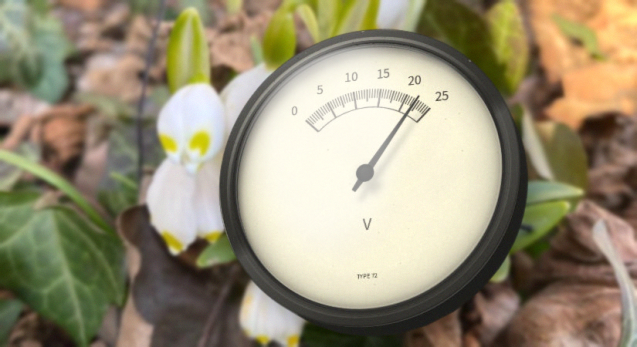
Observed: 22.5 V
